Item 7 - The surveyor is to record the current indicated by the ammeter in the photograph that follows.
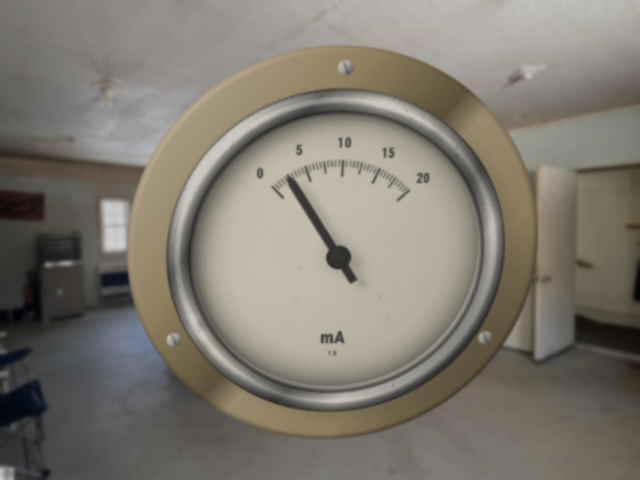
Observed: 2.5 mA
